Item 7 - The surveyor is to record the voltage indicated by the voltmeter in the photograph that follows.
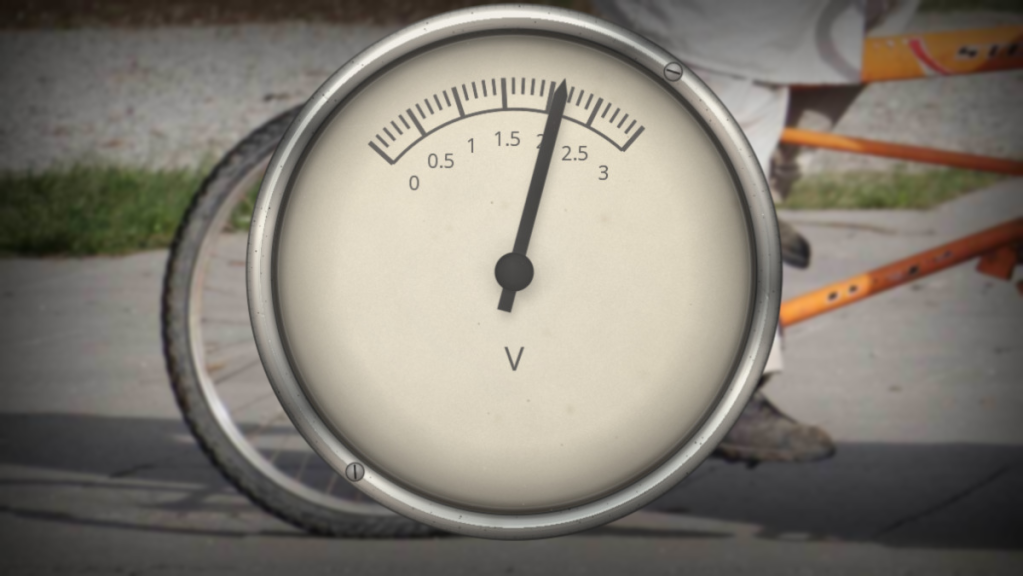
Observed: 2.1 V
